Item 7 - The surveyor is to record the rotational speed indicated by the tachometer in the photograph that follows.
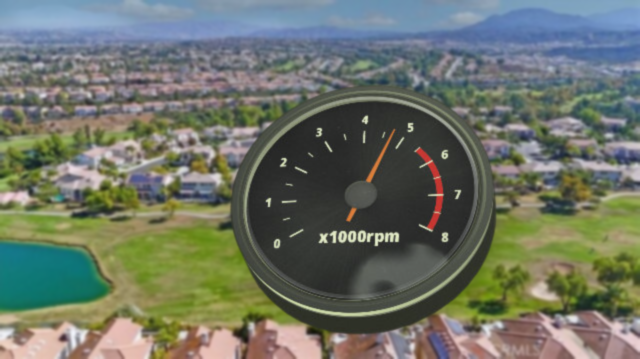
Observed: 4750 rpm
